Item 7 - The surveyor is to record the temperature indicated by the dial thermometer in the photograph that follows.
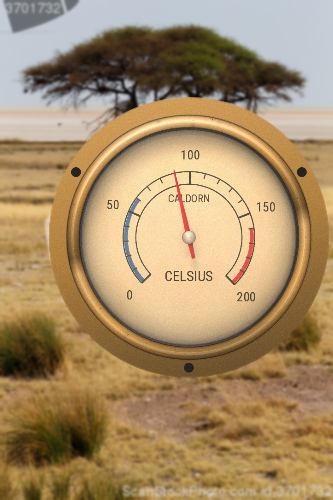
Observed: 90 °C
